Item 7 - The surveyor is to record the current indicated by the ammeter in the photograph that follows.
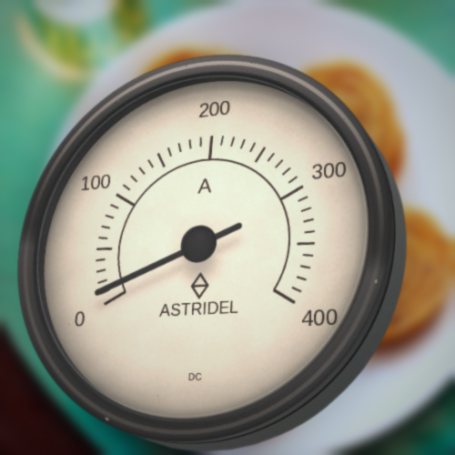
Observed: 10 A
